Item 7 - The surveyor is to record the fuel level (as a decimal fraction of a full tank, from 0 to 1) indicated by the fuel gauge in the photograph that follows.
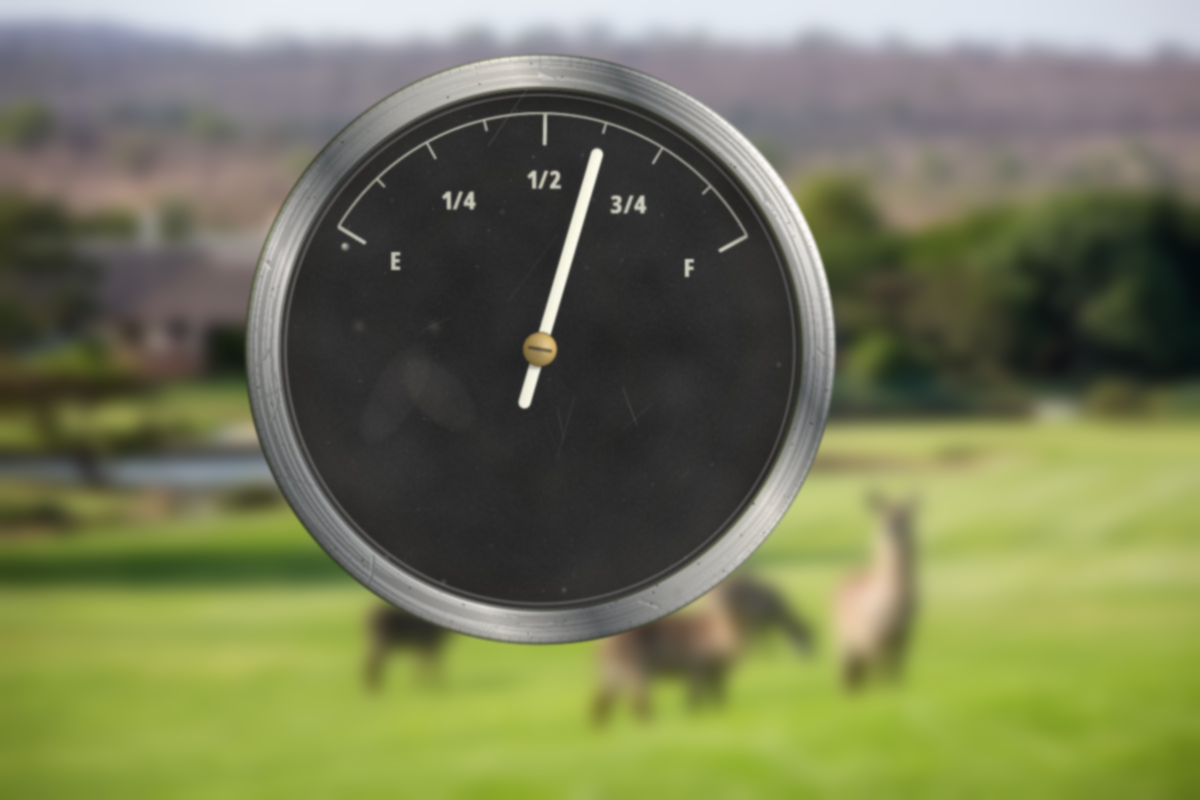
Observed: 0.625
